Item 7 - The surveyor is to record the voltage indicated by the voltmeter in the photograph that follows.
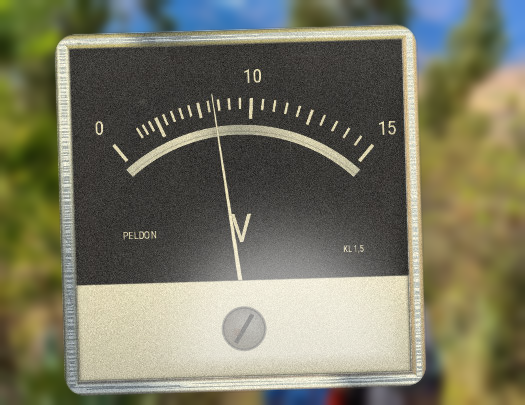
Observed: 8.25 V
